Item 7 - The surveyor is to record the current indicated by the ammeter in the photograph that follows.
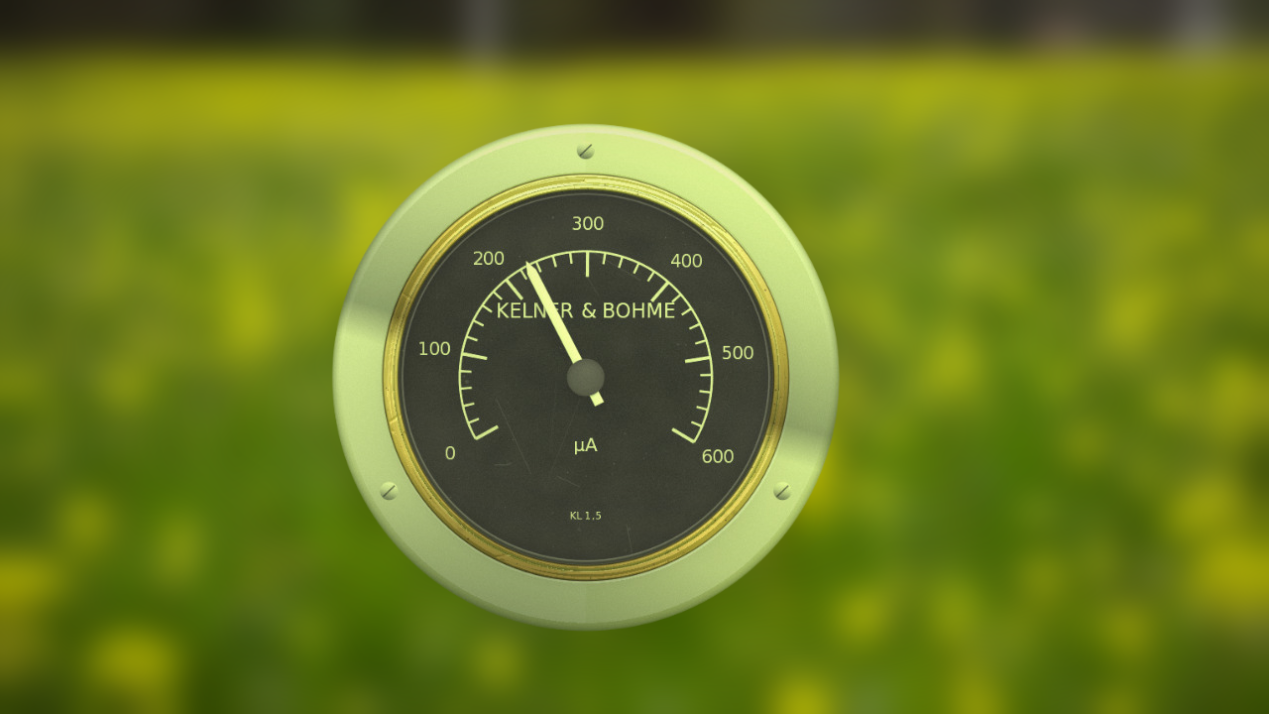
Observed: 230 µA
